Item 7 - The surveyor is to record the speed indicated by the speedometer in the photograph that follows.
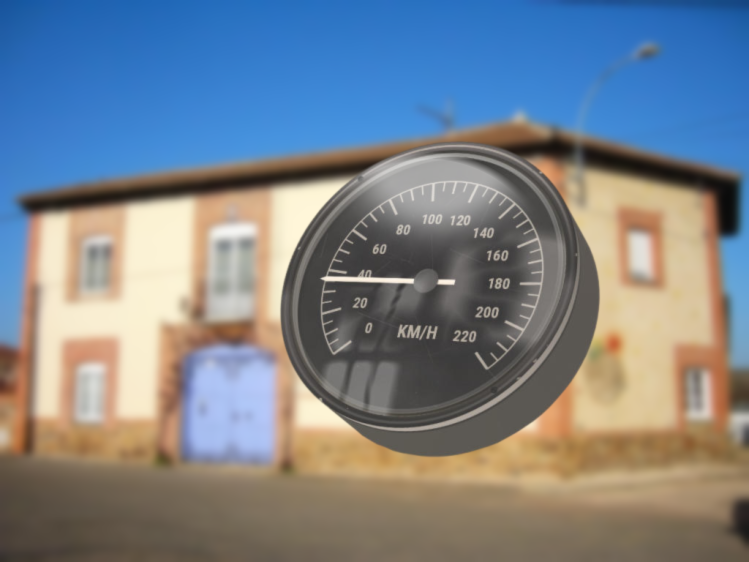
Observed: 35 km/h
